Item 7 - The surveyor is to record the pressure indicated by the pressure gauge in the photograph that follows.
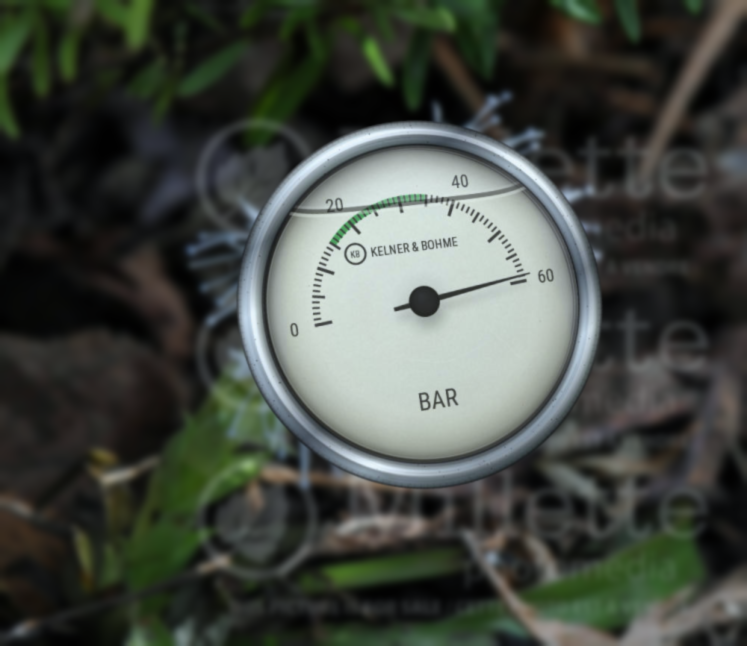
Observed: 59 bar
